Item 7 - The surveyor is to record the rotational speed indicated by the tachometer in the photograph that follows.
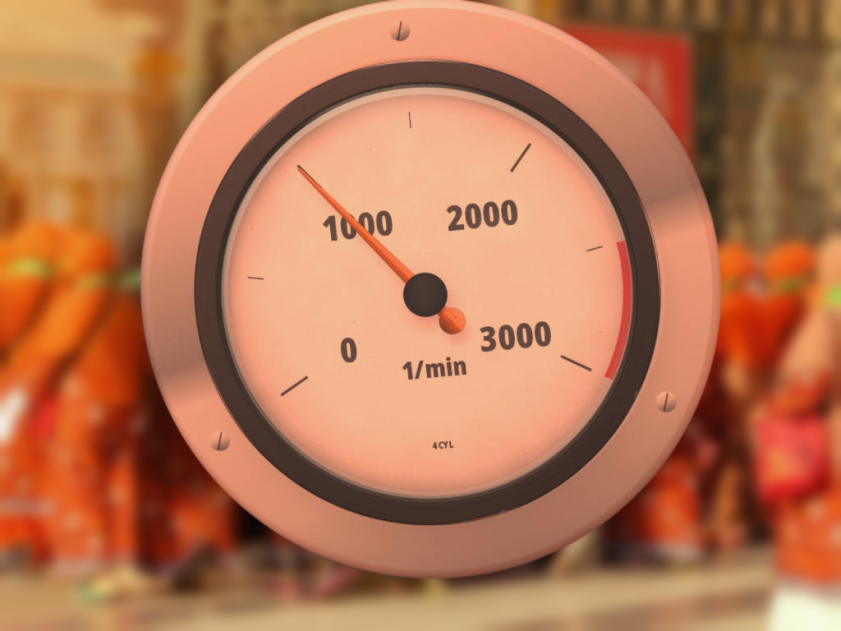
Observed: 1000 rpm
